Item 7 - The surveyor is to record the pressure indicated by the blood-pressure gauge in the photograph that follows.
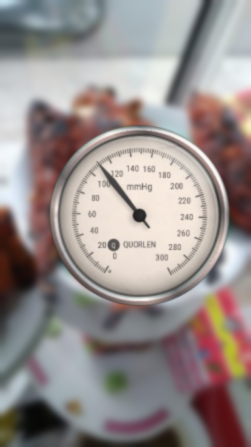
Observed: 110 mmHg
